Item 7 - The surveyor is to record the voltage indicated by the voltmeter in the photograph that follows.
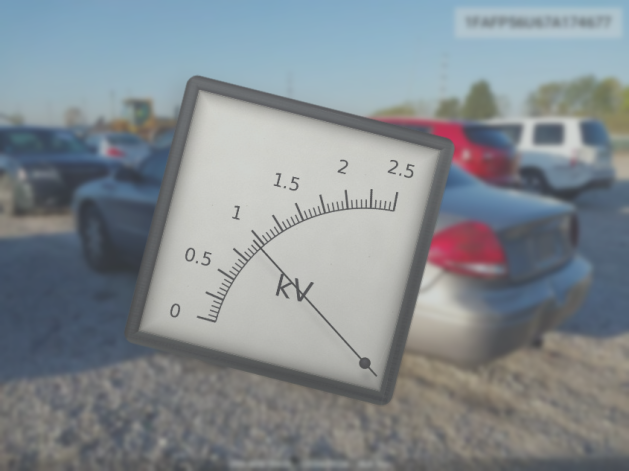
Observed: 0.95 kV
